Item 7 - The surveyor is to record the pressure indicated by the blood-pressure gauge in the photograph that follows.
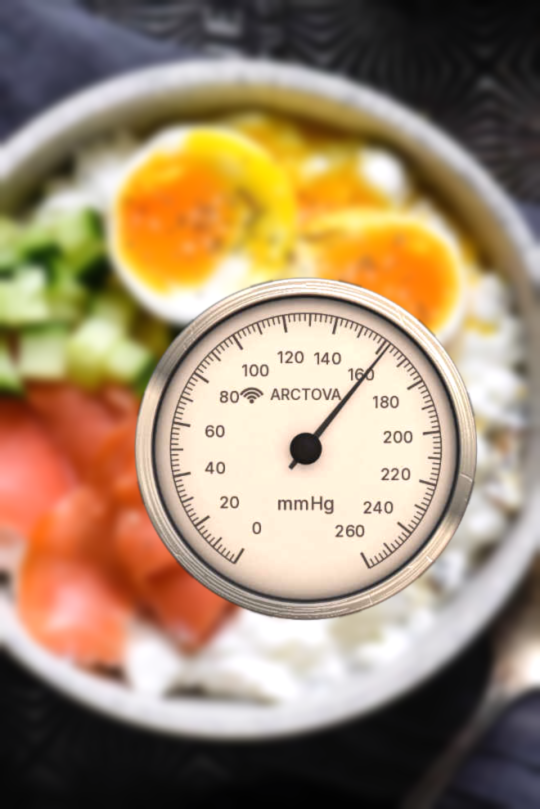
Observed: 162 mmHg
